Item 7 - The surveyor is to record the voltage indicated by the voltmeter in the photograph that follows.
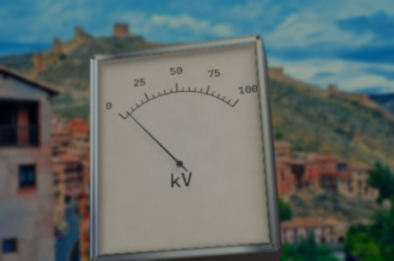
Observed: 5 kV
